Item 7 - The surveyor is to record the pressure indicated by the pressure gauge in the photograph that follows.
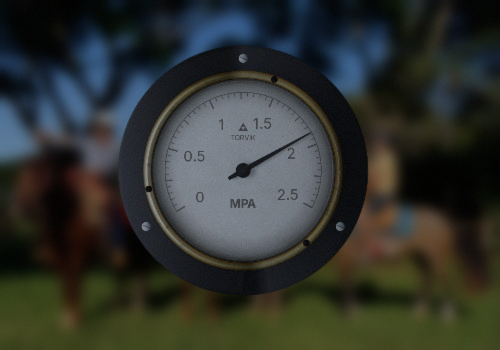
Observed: 1.9 MPa
